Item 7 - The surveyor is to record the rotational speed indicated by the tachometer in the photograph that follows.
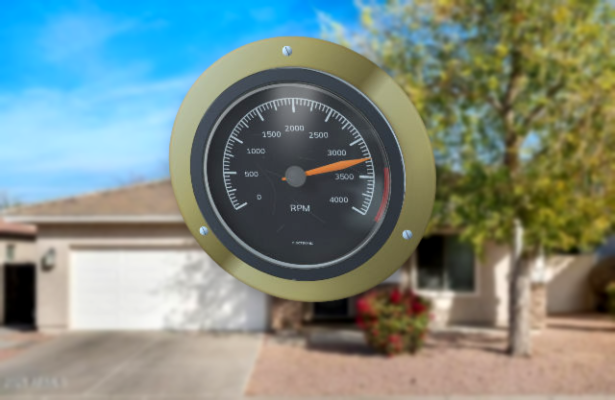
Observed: 3250 rpm
